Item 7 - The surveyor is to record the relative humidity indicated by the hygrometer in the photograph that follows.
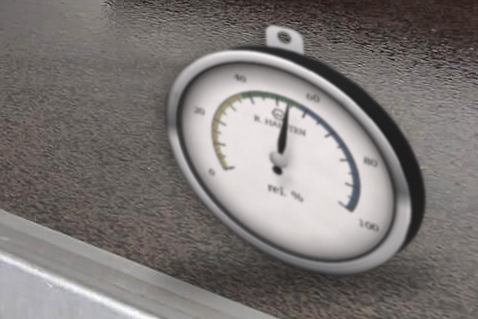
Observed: 55 %
